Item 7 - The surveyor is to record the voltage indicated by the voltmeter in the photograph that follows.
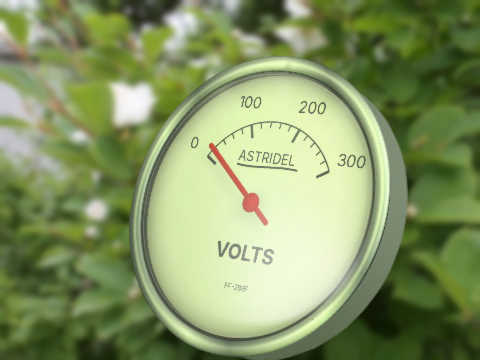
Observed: 20 V
